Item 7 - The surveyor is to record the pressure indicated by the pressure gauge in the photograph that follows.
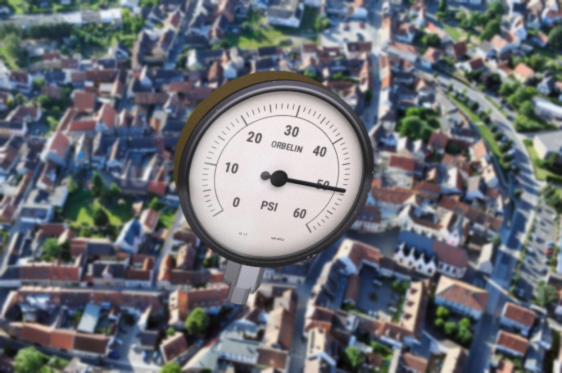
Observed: 50 psi
